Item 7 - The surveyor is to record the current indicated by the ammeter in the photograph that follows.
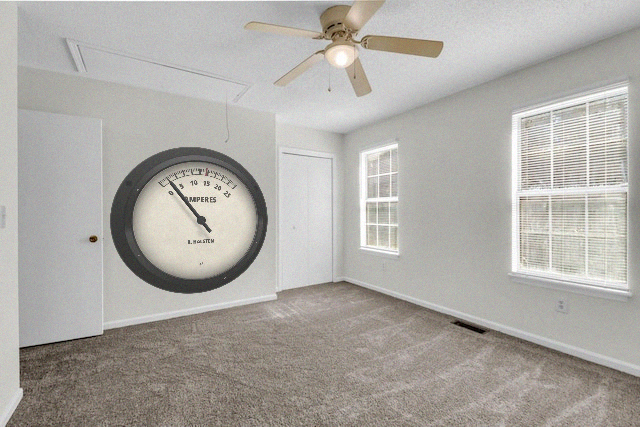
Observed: 2.5 A
